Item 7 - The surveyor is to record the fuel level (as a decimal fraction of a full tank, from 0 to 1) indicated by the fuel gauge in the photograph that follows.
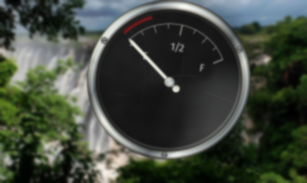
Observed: 0
